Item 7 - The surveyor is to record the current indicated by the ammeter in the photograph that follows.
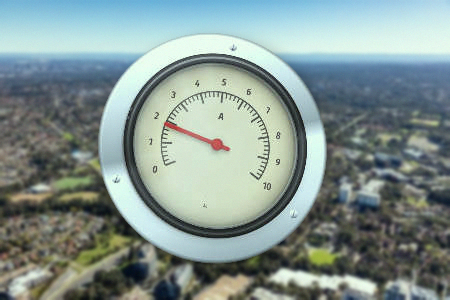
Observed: 1.8 A
